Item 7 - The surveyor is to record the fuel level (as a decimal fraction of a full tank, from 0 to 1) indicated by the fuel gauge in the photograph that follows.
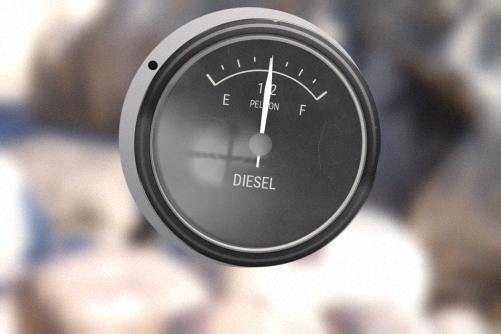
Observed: 0.5
